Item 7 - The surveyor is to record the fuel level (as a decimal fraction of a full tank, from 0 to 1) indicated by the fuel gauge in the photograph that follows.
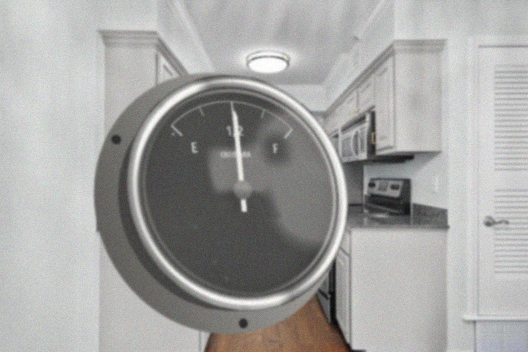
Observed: 0.5
